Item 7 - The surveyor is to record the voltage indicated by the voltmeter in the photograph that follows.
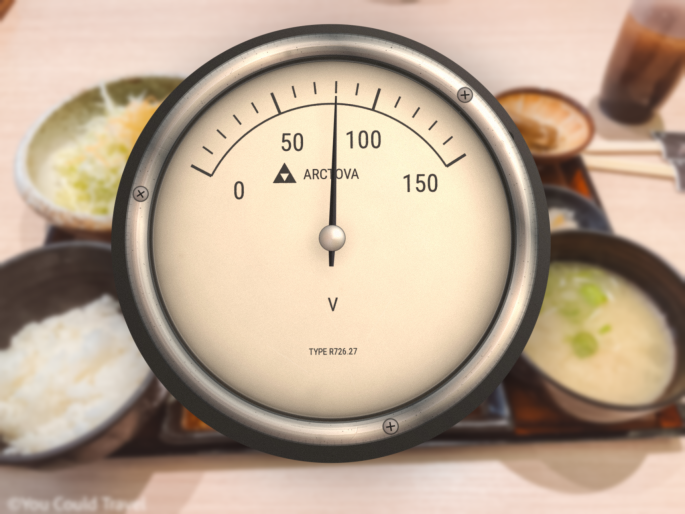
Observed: 80 V
